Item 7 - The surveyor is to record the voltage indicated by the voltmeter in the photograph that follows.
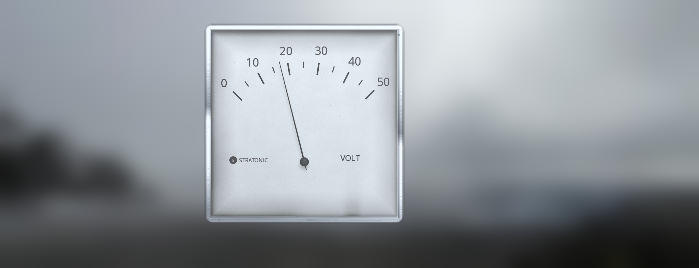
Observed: 17.5 V
